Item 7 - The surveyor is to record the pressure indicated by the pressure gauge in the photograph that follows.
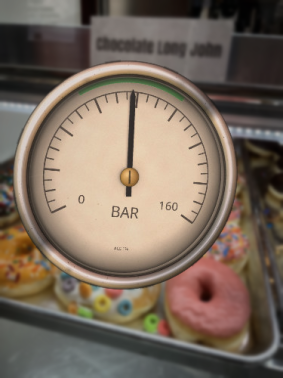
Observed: 77.5 bar
